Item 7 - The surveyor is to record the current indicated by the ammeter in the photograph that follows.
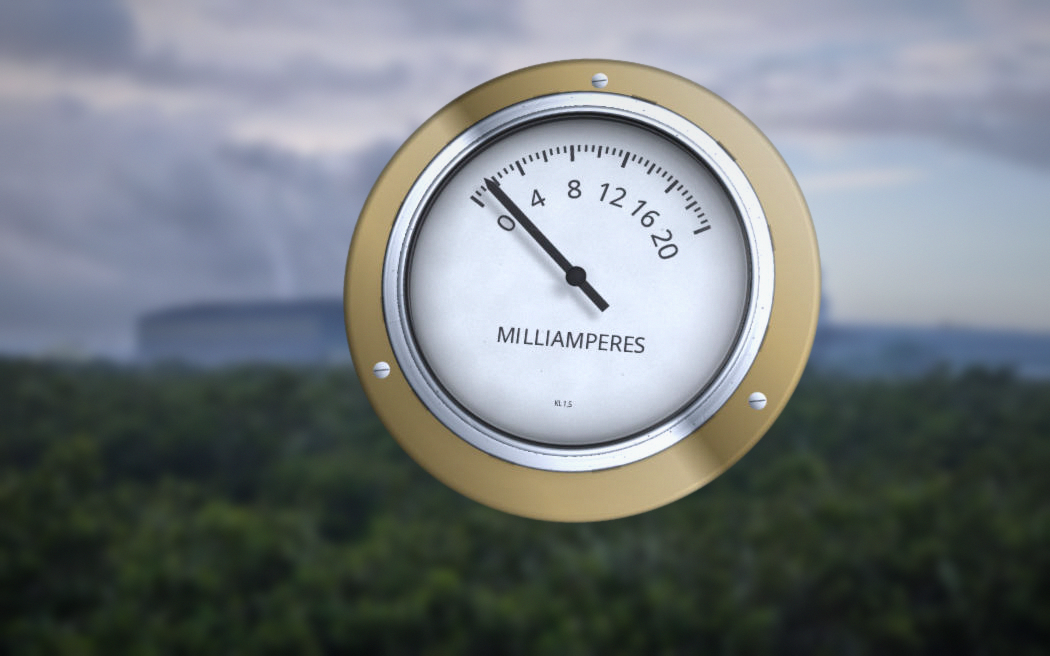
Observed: 1.5 mA
